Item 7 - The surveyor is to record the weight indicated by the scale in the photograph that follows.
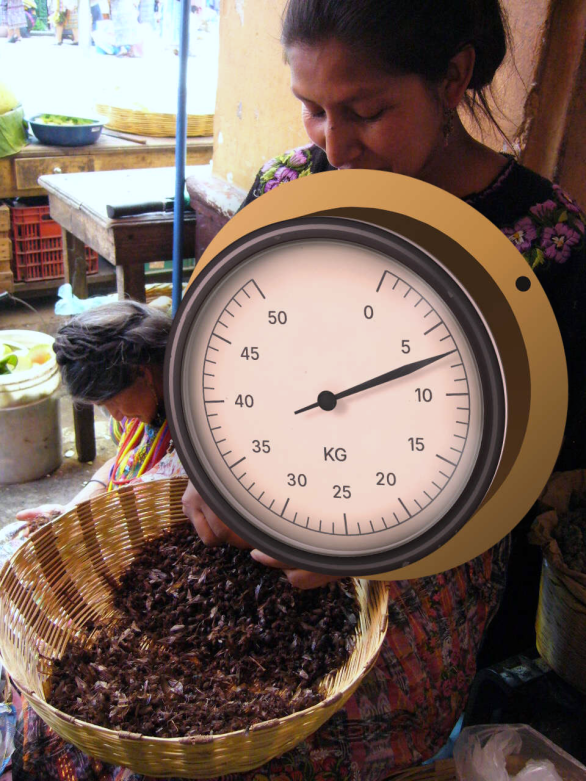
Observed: 7 kg
